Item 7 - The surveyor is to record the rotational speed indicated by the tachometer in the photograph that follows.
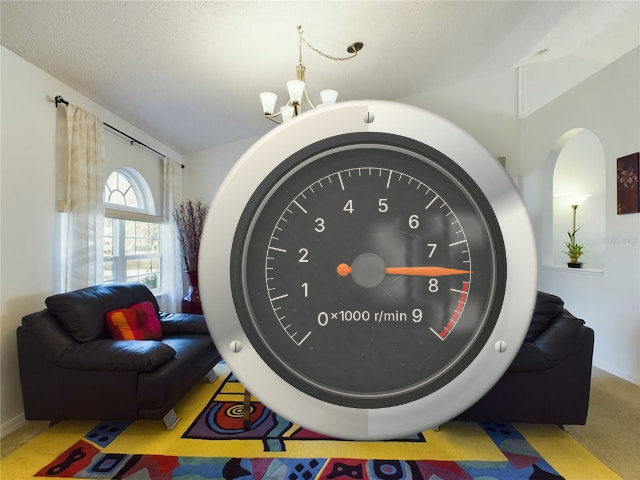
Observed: 7600 rpm
